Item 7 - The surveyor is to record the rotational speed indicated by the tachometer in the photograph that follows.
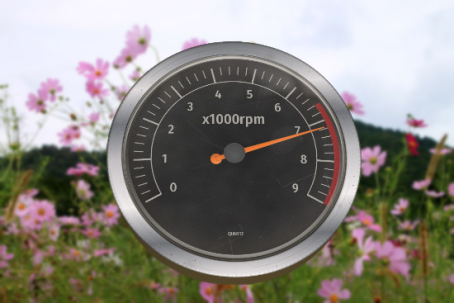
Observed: 7200 rpm
